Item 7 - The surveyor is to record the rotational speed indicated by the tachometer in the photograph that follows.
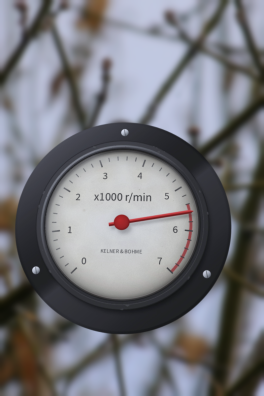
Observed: 5600 rpm
